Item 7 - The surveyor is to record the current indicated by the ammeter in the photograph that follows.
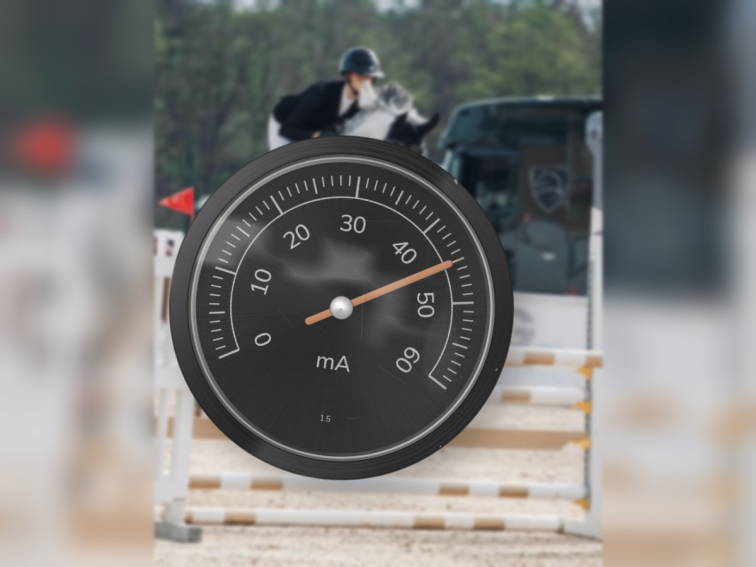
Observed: 45 mA
